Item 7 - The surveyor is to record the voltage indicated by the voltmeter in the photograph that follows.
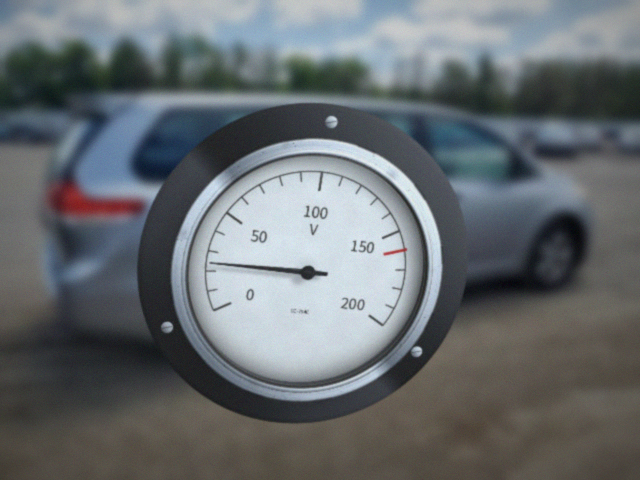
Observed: 25 V
